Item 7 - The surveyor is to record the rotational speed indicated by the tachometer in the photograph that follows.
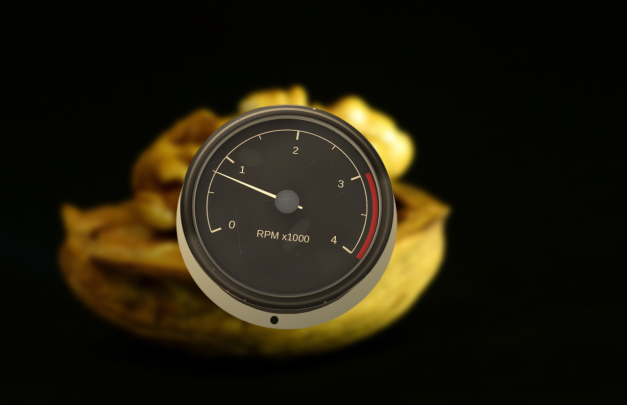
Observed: 750 rpm
